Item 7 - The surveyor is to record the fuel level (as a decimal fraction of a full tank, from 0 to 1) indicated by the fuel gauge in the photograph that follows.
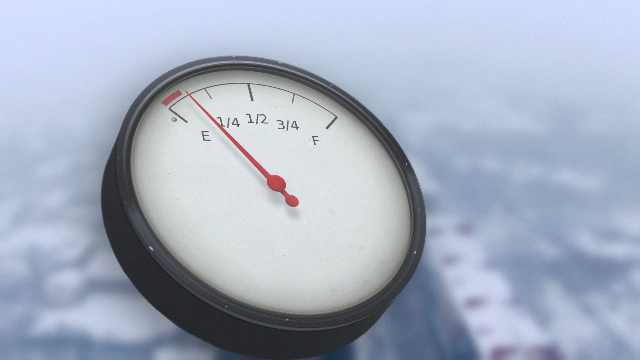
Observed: 0.125
